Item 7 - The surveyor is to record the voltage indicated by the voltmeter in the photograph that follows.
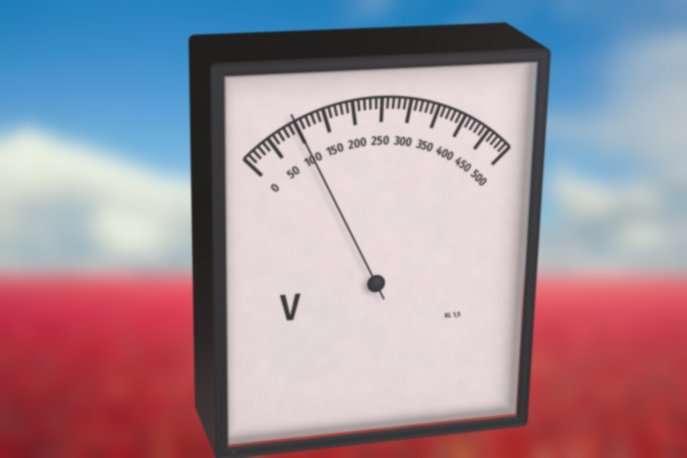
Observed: 100 V
